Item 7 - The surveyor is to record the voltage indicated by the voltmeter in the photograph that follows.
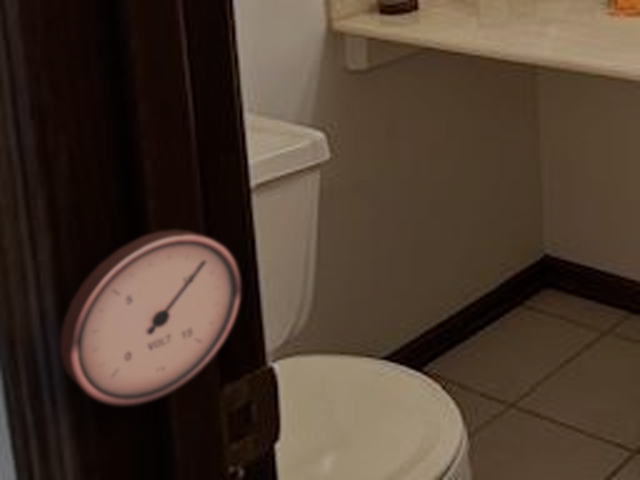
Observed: 10 V
